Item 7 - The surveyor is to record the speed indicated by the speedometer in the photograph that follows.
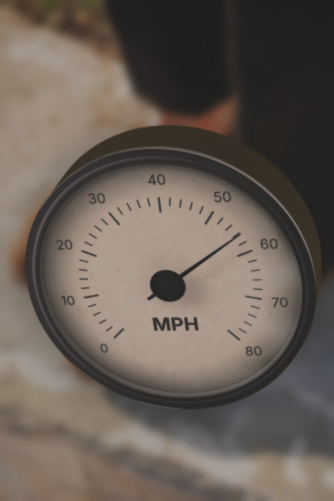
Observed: 56 mph
